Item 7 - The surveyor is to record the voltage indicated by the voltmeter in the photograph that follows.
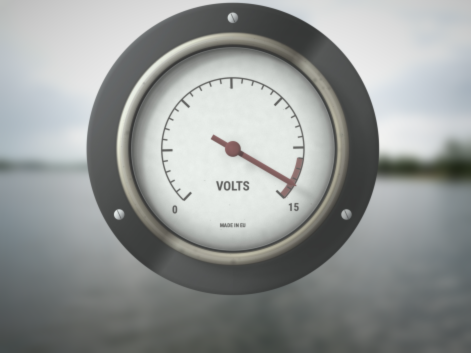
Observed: 14.25 V
